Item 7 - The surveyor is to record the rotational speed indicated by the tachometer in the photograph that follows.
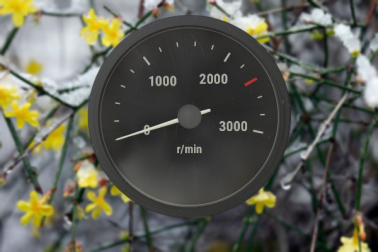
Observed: 0 rpm
